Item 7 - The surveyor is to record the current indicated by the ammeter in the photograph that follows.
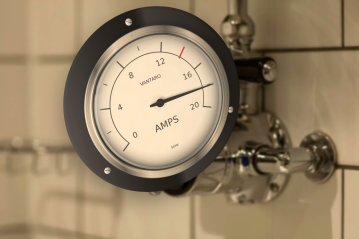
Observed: 18 A
